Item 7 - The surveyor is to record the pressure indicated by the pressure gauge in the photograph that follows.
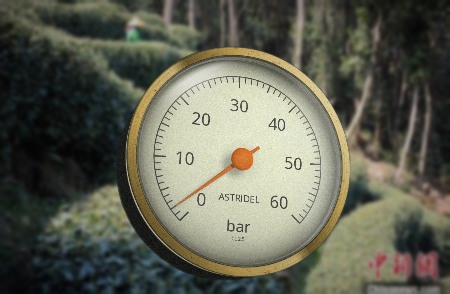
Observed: 2 bar
